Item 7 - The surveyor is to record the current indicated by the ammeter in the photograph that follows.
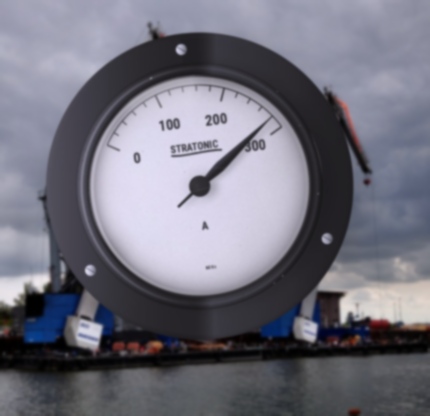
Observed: 280 A
